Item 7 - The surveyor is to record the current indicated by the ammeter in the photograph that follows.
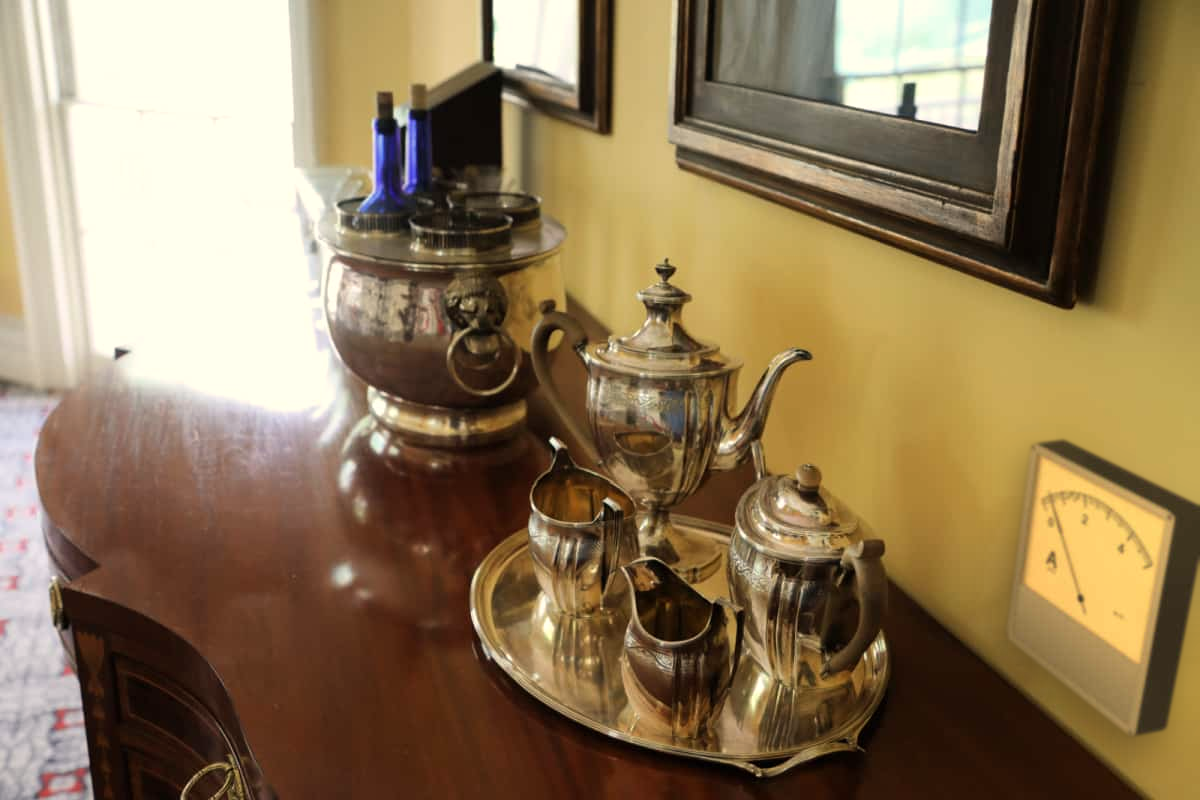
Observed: 0.5 A
